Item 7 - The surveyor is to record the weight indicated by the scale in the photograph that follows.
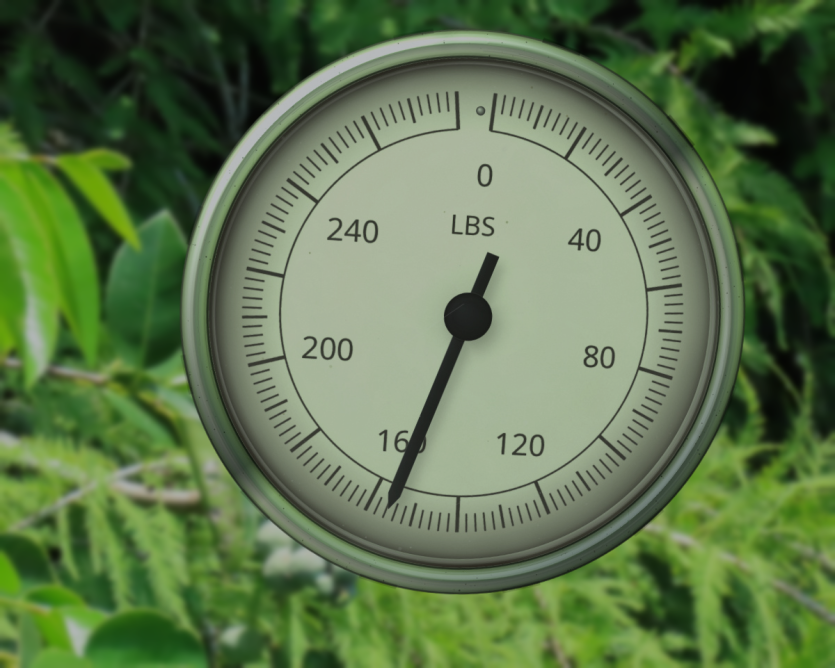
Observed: 156 lb
